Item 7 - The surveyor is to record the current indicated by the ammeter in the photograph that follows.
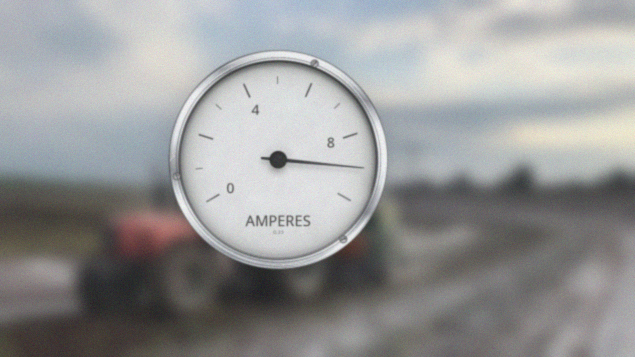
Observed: 9 A
